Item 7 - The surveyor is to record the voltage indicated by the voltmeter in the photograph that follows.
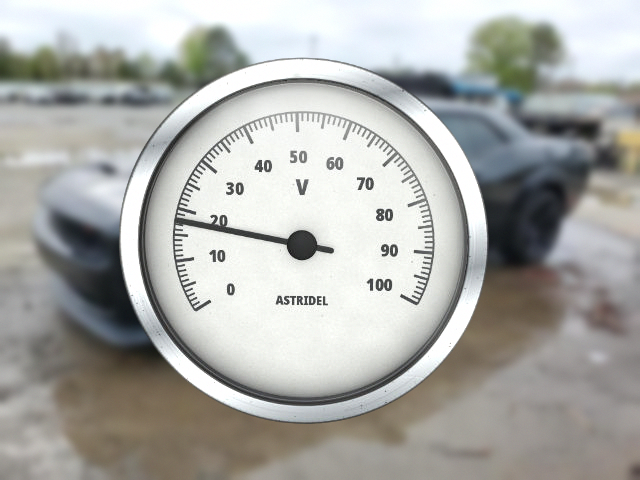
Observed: 18 V
